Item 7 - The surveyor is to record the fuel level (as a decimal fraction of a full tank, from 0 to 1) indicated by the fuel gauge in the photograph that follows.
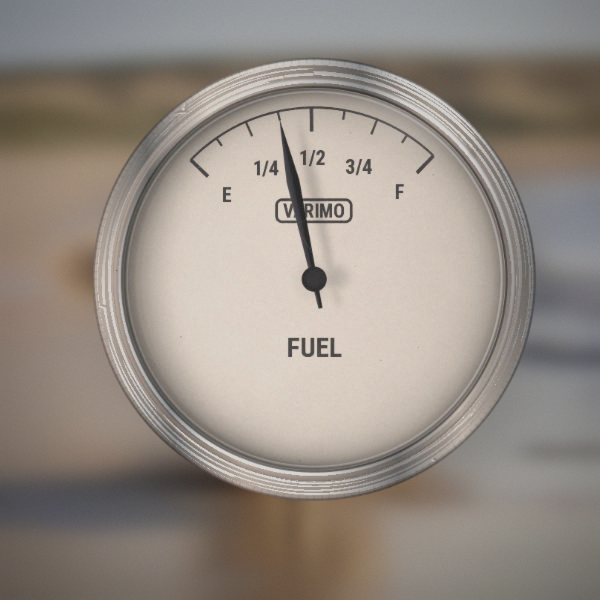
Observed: 0.375
